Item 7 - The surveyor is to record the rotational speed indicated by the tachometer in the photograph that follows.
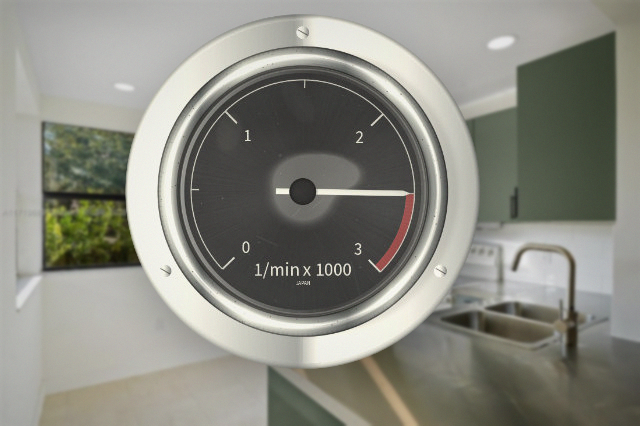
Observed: 2500 rpm
